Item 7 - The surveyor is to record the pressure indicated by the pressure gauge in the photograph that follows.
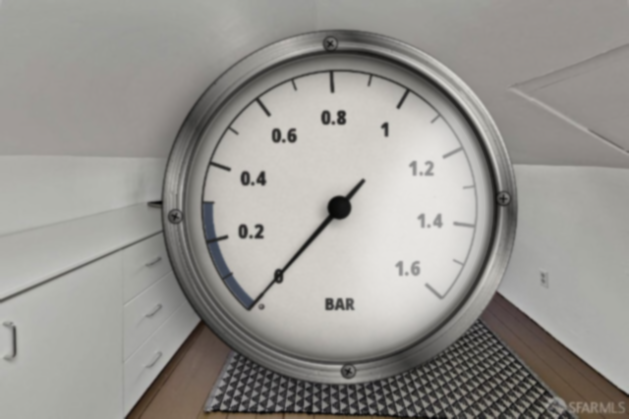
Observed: 0 bar
